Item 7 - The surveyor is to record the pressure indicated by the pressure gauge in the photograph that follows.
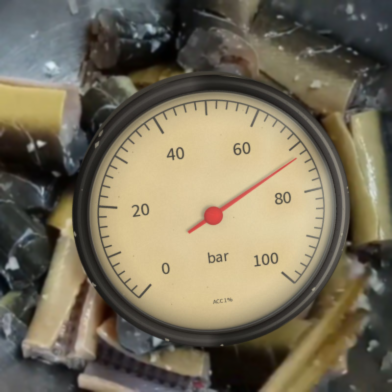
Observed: 72 bar
